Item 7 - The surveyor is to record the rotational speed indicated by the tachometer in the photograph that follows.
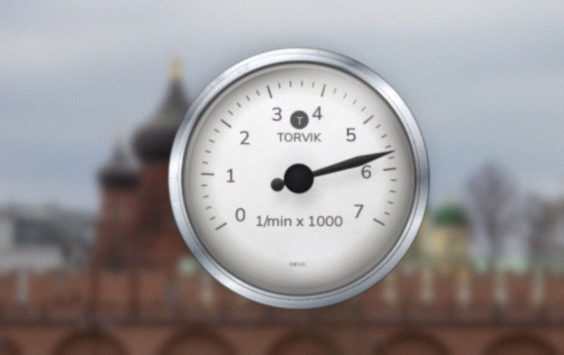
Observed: 5700 rpm
